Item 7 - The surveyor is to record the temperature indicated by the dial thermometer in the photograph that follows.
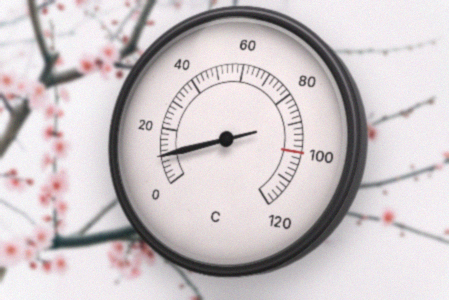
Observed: 10 °C
